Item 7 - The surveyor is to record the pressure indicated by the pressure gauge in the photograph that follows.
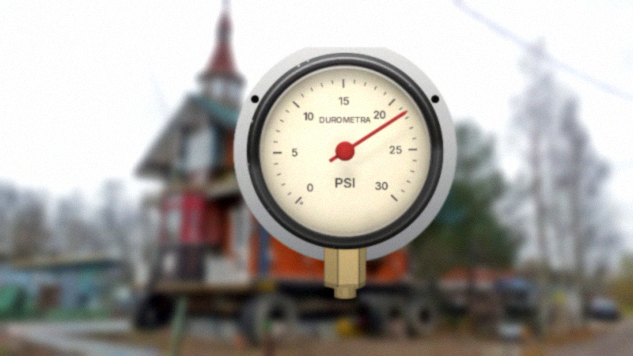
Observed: 21.5 psi
